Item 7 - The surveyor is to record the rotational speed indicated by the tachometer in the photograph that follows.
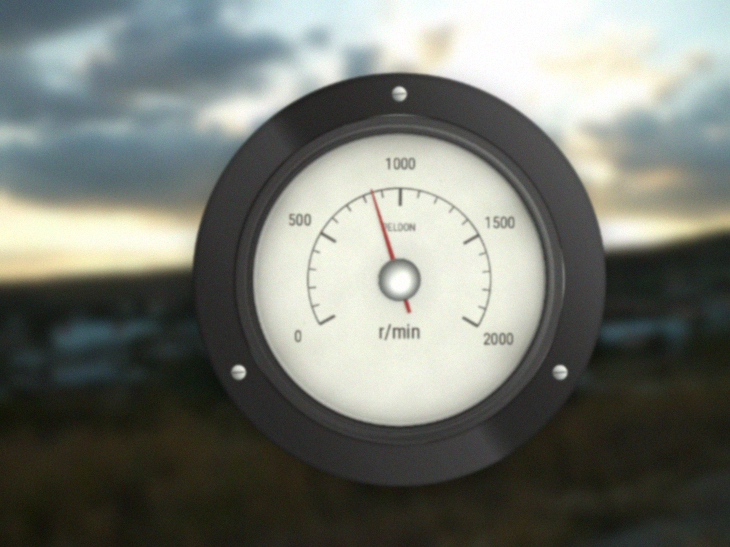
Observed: 850 rpm
